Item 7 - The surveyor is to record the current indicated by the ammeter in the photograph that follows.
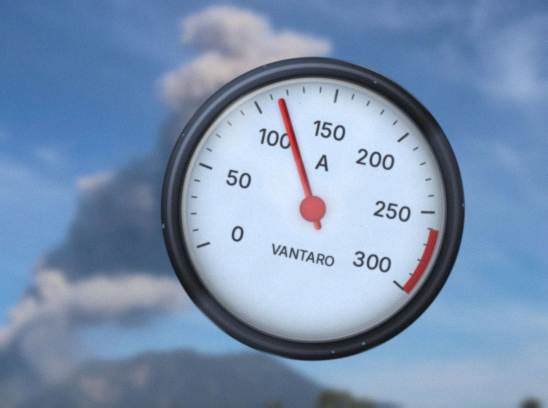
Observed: 115 A
